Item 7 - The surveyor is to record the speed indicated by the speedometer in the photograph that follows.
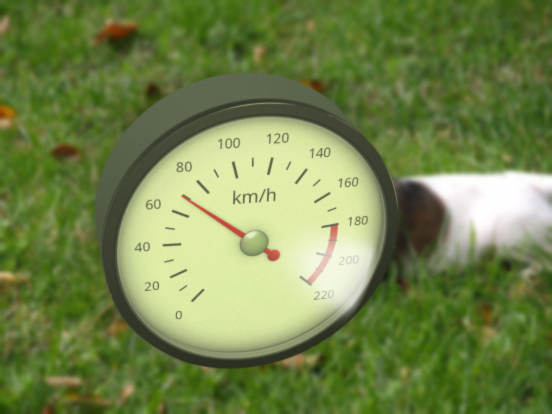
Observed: 70 km/h
